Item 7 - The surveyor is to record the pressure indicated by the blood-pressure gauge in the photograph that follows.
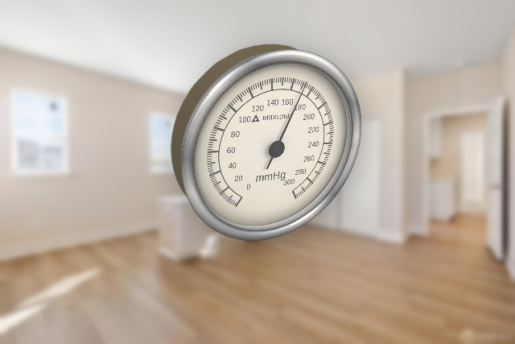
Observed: 170 mmHg
